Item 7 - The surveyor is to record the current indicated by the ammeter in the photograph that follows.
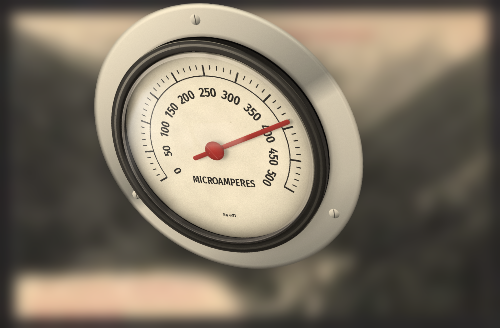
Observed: 390 µA
